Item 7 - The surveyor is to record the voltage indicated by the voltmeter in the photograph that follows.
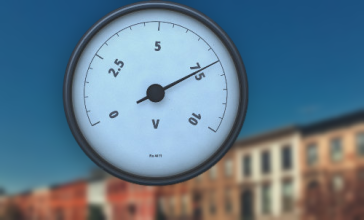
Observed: 7.5 V
